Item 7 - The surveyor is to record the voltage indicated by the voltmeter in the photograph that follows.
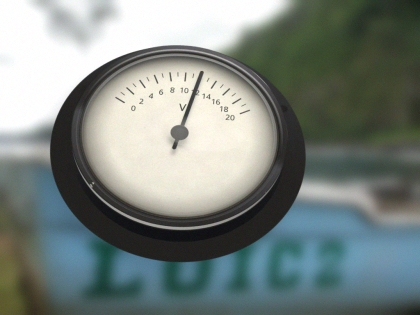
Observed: 12 V
